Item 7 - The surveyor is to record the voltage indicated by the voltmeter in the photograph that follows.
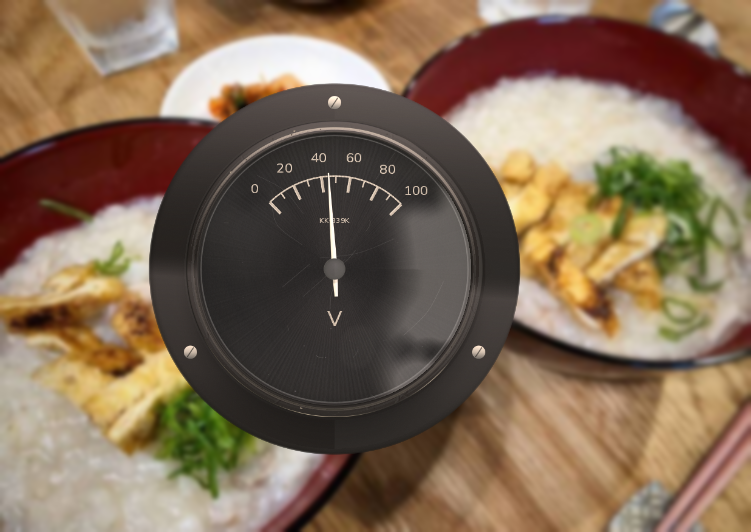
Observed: 45 V
